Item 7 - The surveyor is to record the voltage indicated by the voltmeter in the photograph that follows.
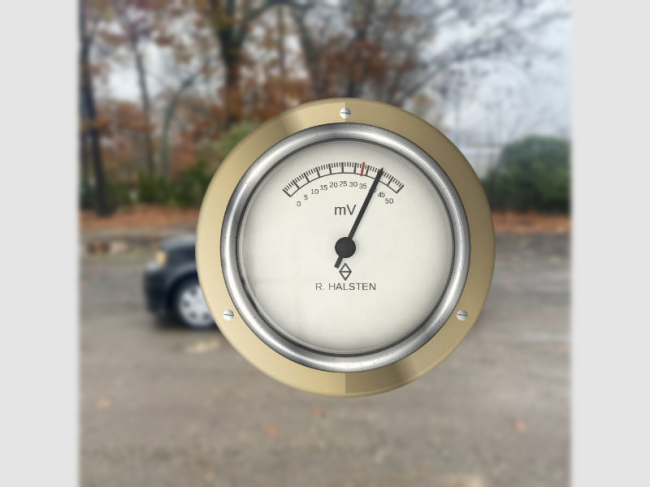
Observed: 40 mV
